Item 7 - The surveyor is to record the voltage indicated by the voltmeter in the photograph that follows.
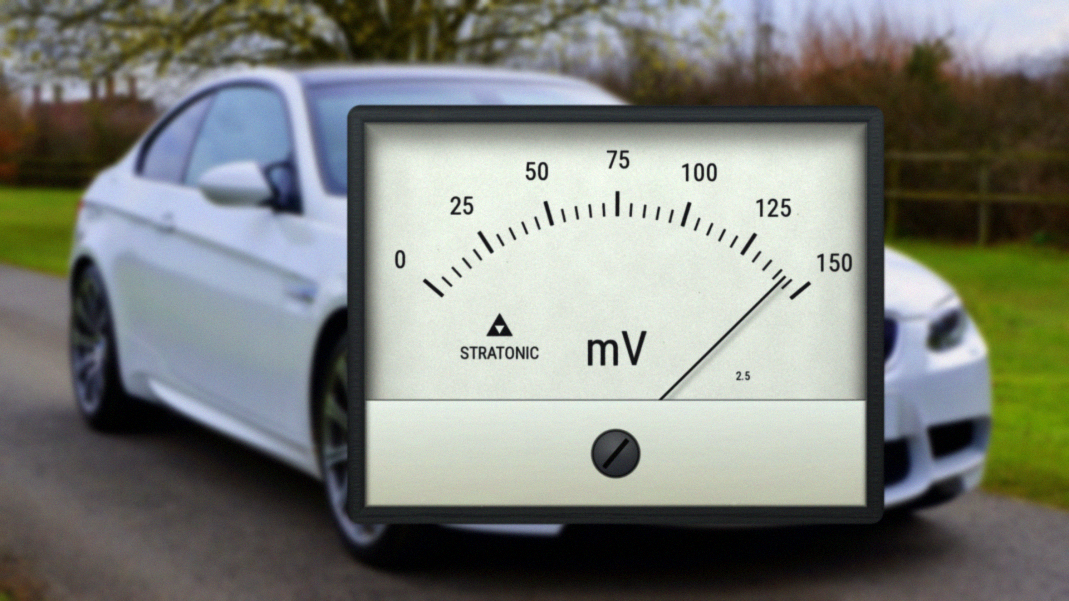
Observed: 142.5 mV
